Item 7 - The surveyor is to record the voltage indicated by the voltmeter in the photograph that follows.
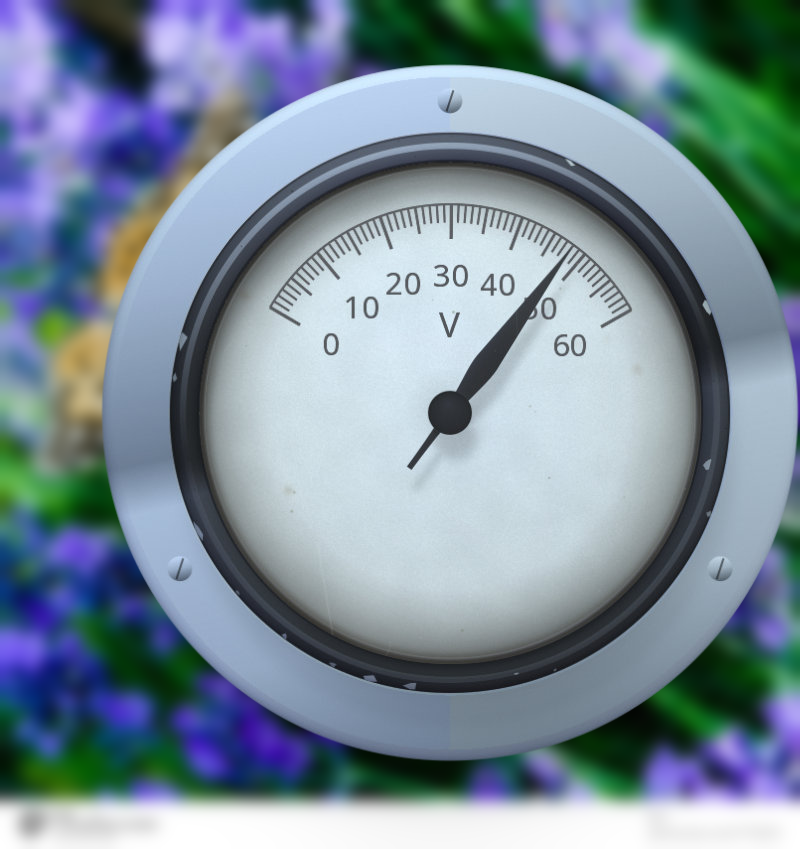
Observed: 48 V
